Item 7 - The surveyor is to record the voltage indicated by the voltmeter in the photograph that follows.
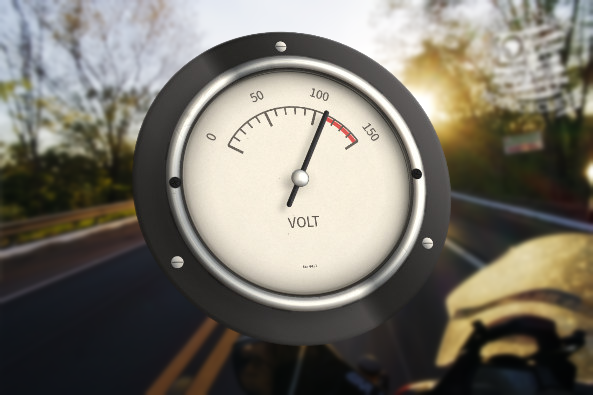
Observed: 110 V
